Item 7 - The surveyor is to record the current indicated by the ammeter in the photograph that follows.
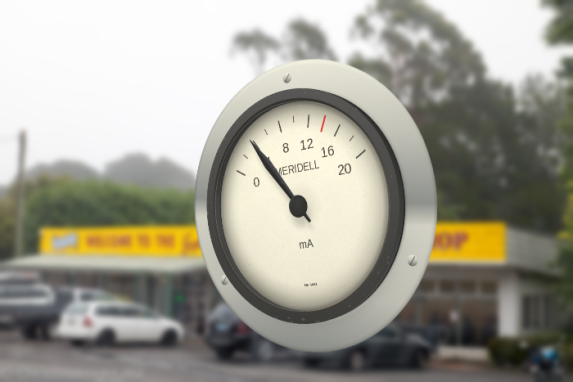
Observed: 4 mA
